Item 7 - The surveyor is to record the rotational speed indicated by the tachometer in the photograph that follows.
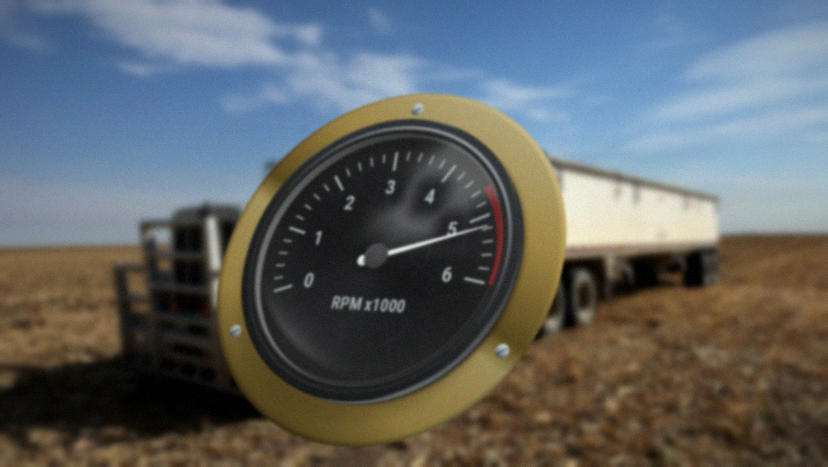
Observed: 5200 rpm
